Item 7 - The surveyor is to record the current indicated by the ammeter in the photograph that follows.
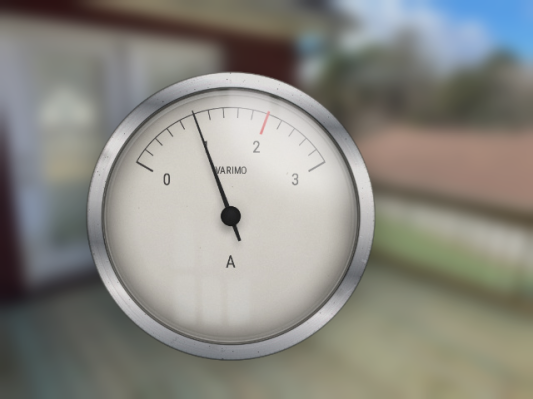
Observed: 1 A
